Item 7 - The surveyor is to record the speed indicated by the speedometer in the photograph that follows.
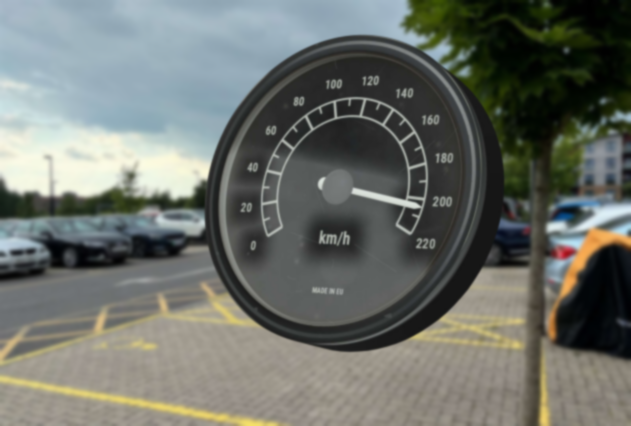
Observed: 205 km/h
